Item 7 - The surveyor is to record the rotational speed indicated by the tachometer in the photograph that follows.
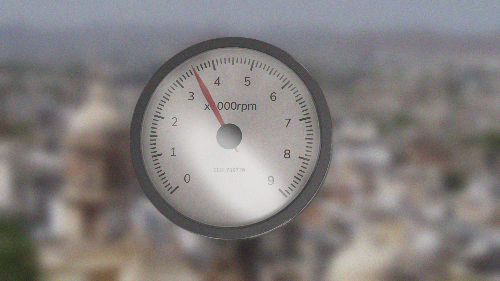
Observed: 3500 rpm
